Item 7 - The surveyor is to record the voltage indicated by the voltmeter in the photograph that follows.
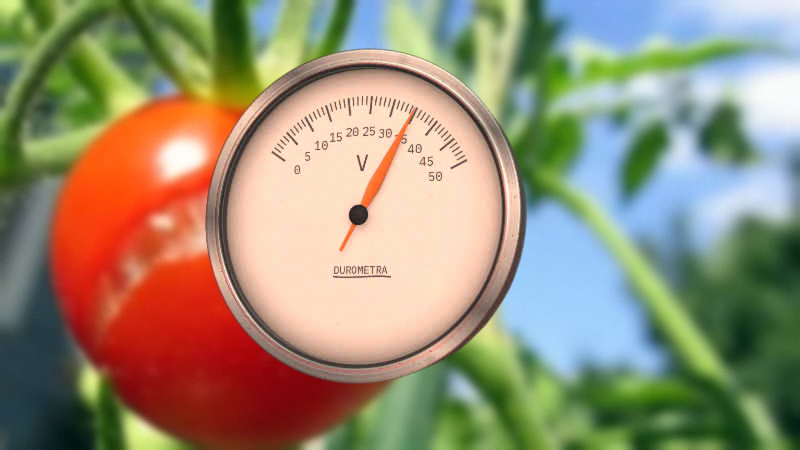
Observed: 35 V
